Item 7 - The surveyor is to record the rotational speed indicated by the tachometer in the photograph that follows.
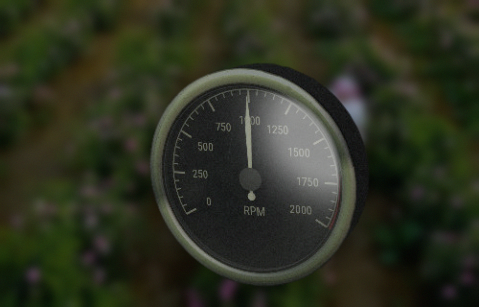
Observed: 1000 rpm
